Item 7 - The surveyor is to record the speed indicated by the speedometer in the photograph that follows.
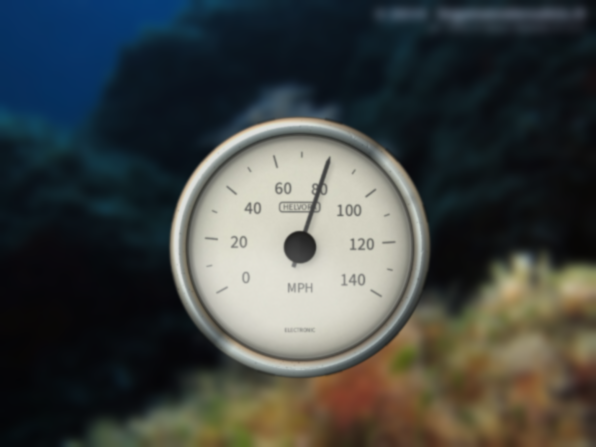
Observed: 80 mph
